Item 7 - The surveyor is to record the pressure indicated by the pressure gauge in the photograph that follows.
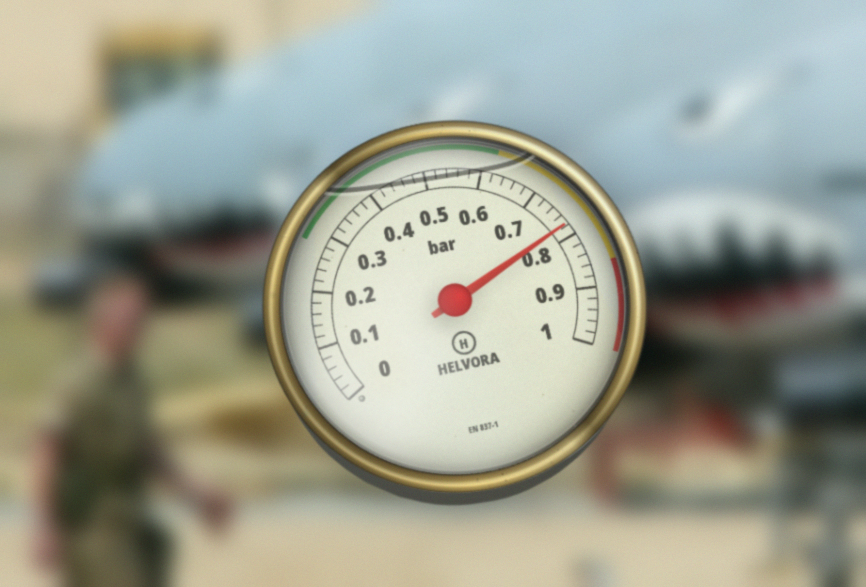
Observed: 0.78 bar
